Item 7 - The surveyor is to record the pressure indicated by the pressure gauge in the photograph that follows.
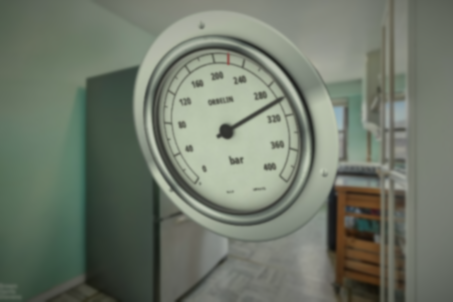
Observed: 300 bar
